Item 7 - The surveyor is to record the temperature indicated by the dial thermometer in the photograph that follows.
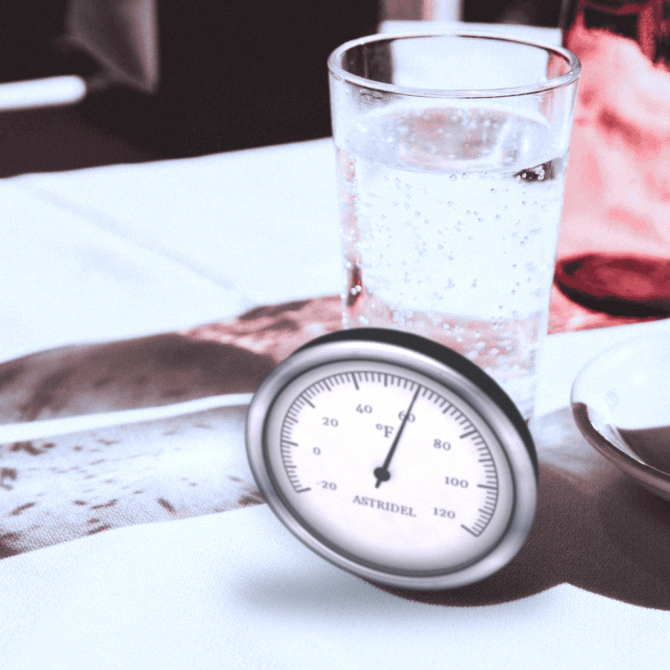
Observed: 60 °F
